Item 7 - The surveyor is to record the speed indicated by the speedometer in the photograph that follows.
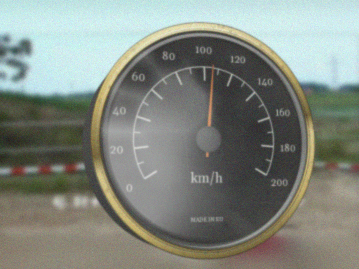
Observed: 105 km/h
